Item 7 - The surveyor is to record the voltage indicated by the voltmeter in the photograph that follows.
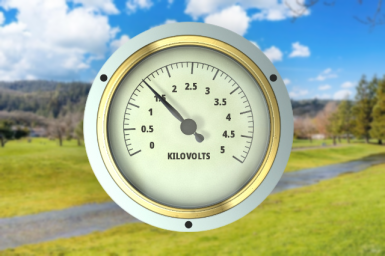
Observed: 1.5 kV
